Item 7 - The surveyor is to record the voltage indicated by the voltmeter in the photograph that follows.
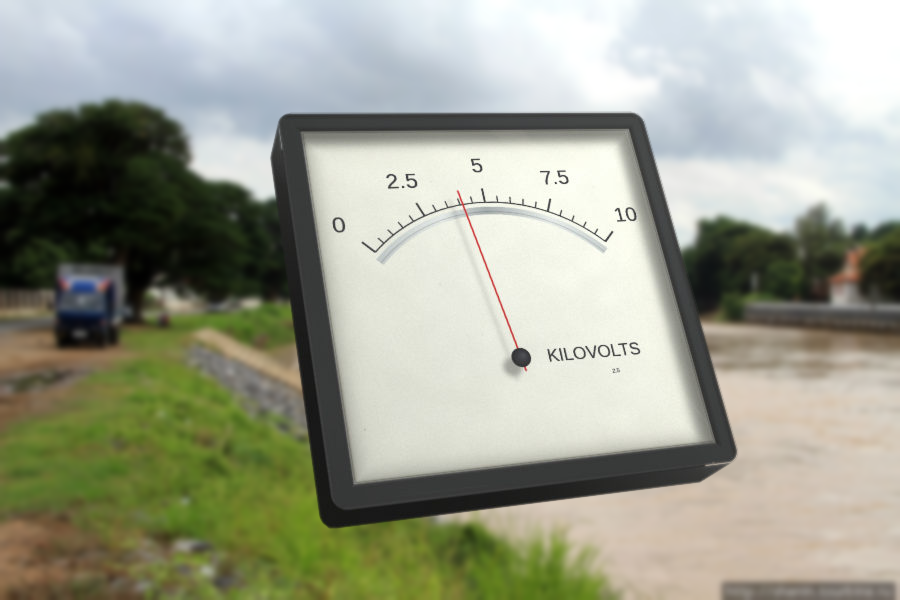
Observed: 4 kV
